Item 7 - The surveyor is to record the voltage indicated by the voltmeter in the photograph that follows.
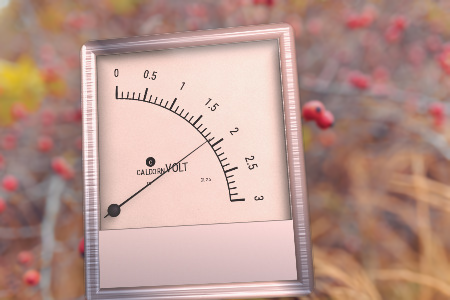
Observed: 1.9 V
